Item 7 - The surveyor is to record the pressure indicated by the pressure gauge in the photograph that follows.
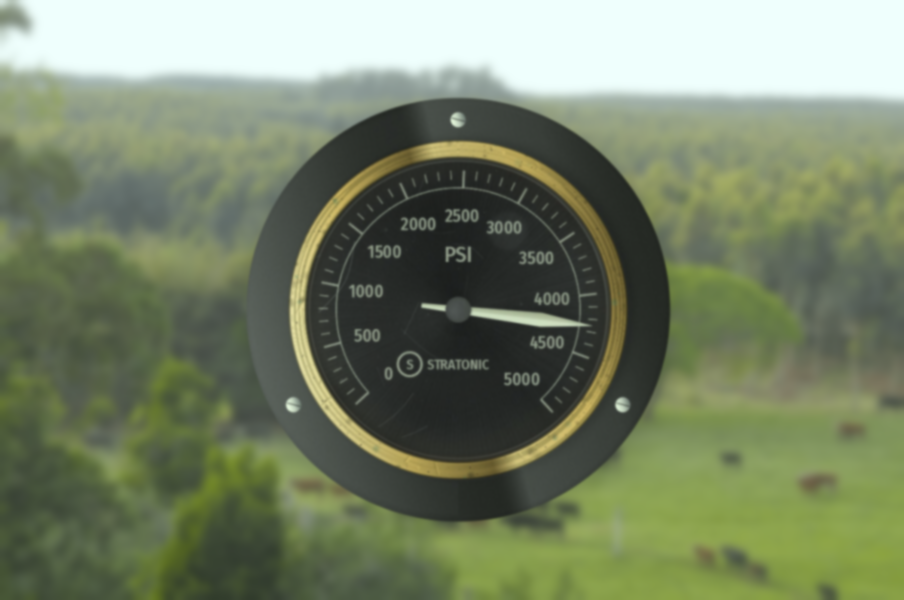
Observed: 4250 psi
